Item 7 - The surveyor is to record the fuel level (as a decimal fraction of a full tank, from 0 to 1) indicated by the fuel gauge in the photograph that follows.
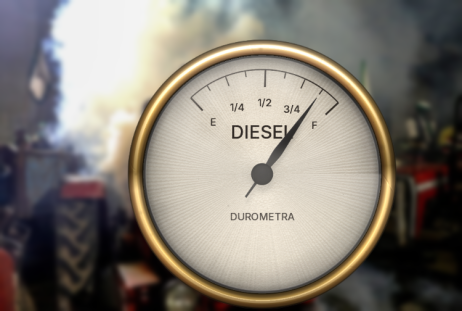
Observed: 0.875
